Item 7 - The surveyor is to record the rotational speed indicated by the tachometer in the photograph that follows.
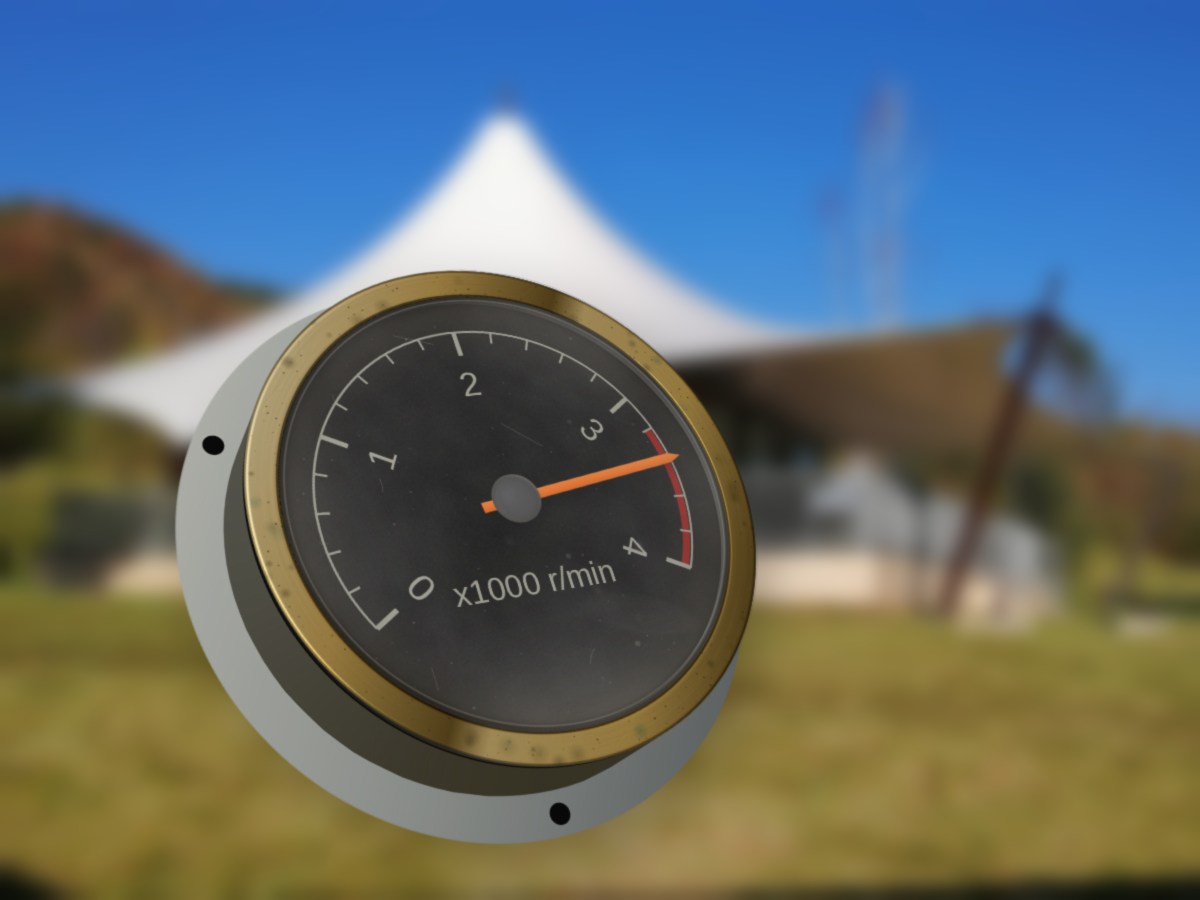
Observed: 3400 rpm
